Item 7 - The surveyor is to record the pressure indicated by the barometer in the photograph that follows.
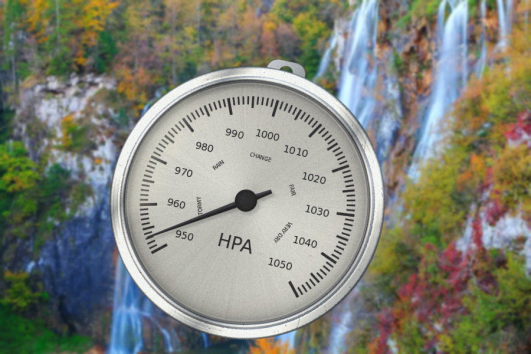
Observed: 953 hPa
